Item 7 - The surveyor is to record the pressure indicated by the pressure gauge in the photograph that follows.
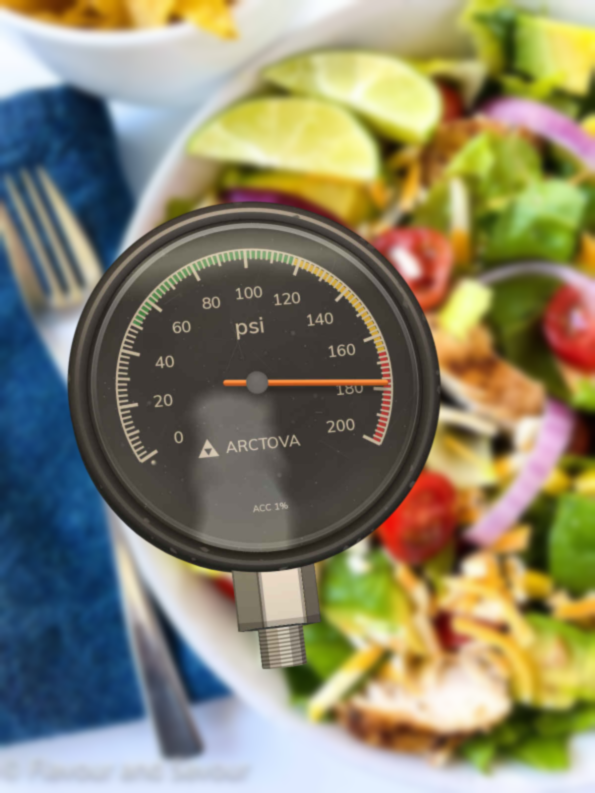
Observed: 178 psi
